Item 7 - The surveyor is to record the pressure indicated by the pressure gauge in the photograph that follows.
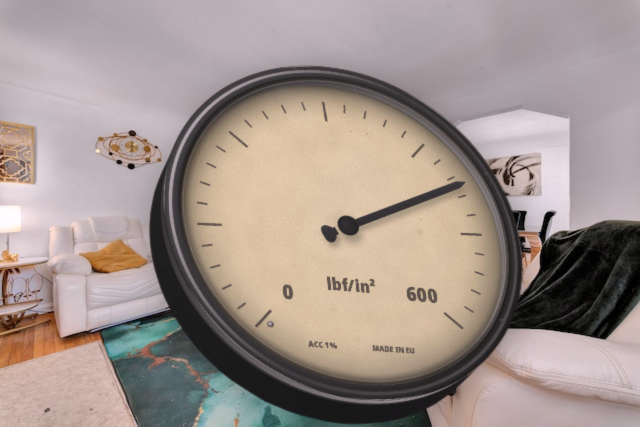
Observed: 450 psi
